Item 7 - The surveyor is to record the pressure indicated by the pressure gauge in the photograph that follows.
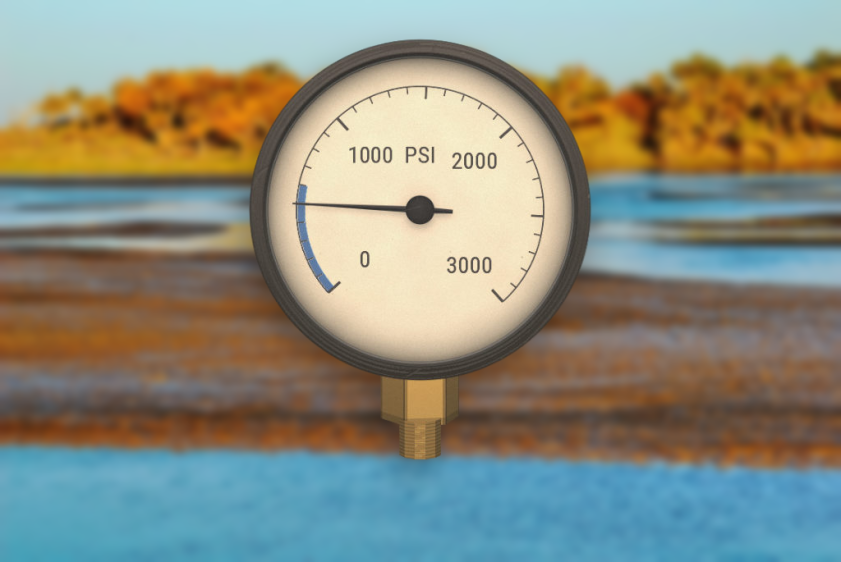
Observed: 500 psi
